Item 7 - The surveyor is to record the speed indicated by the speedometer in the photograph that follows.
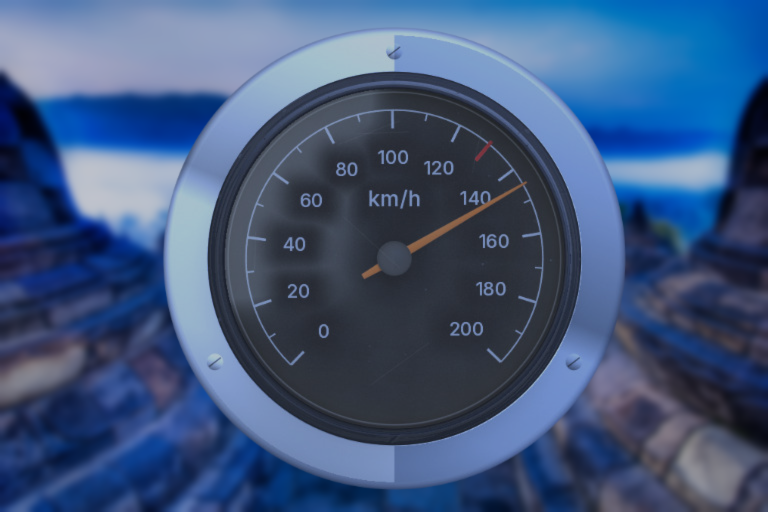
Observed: 145 km/h
